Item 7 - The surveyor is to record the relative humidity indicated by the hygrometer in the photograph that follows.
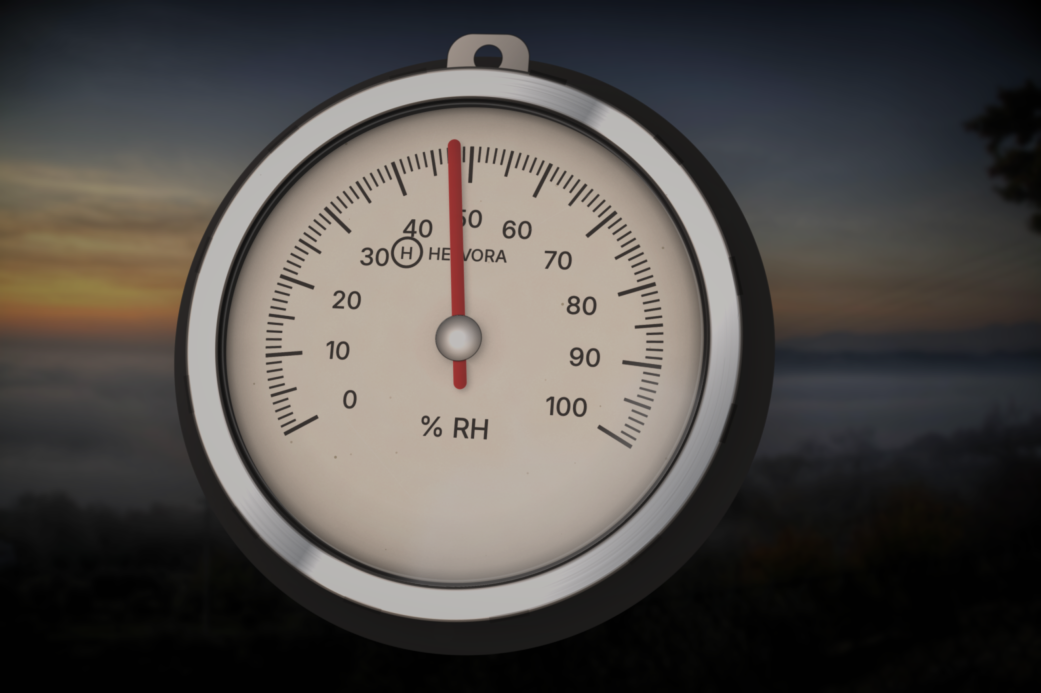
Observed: 48 %
